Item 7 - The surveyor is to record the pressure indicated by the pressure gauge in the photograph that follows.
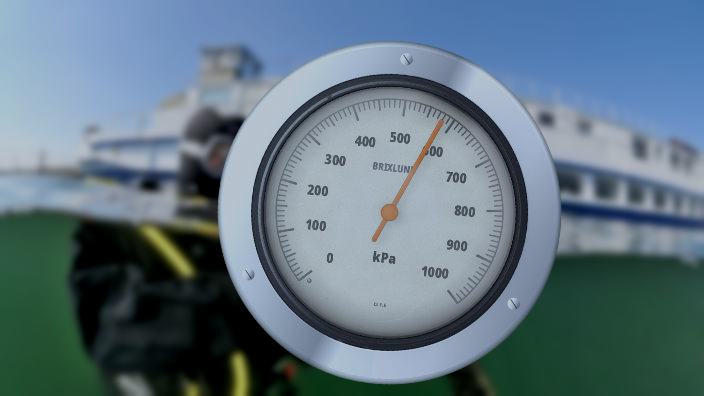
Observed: 580 kPa
